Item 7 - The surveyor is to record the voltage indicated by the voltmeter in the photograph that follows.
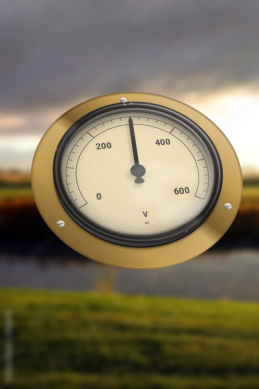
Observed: 300 V
